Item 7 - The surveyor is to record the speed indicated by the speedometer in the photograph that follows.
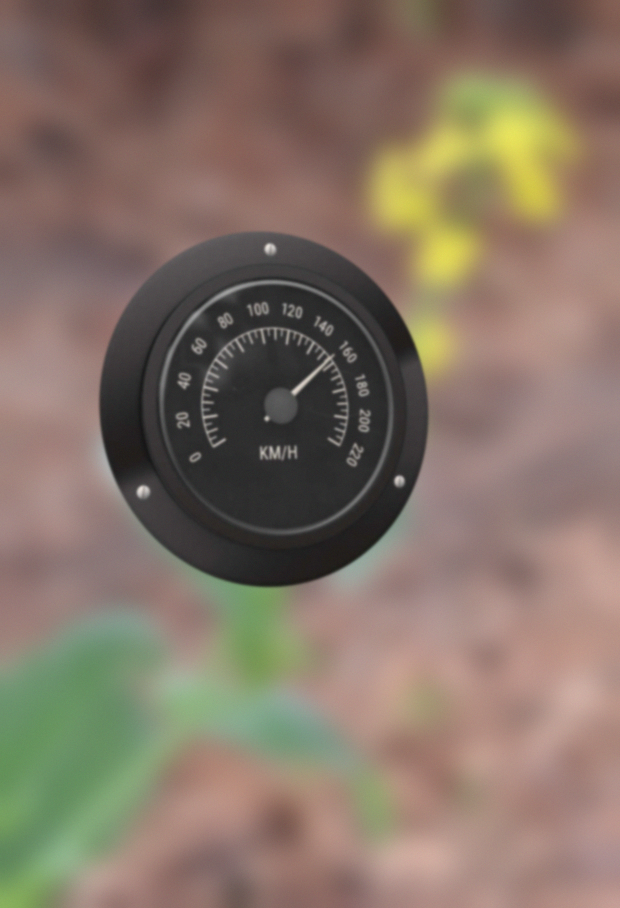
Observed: 155 km/h
